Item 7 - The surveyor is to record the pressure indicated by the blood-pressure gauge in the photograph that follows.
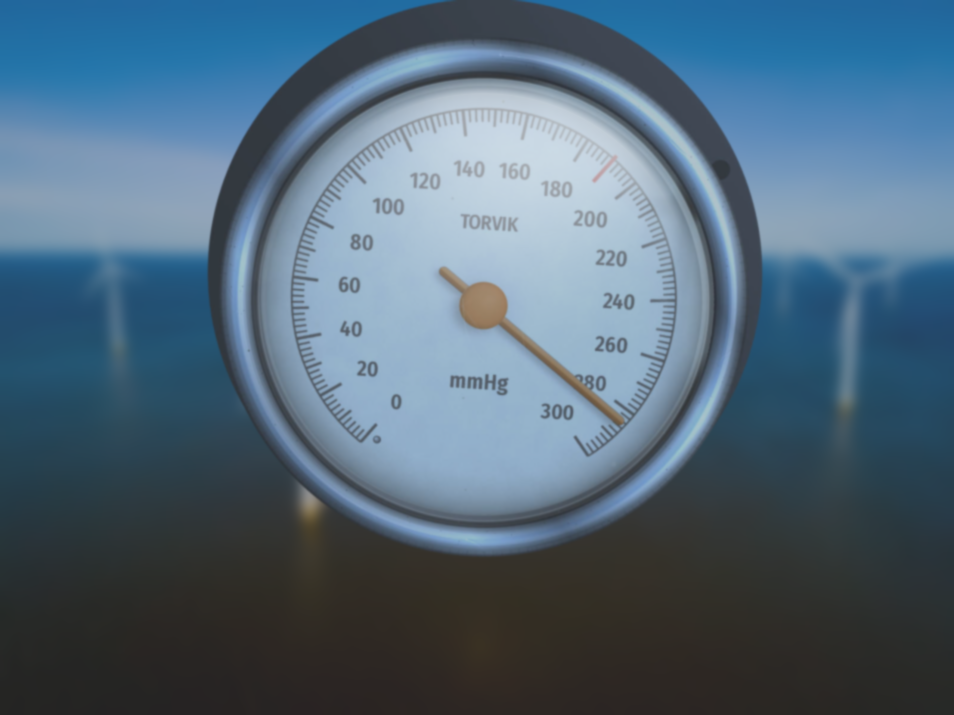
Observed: 284 mmHg
